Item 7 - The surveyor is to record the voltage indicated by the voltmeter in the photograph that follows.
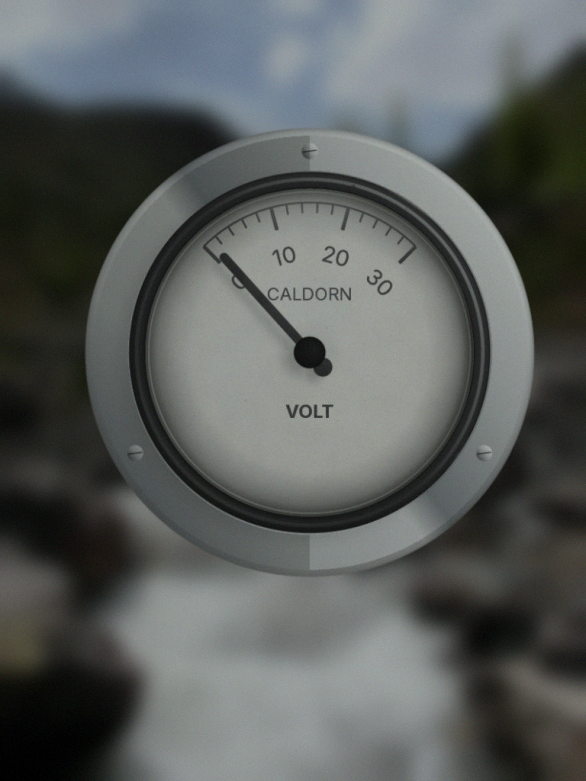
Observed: 1 V
